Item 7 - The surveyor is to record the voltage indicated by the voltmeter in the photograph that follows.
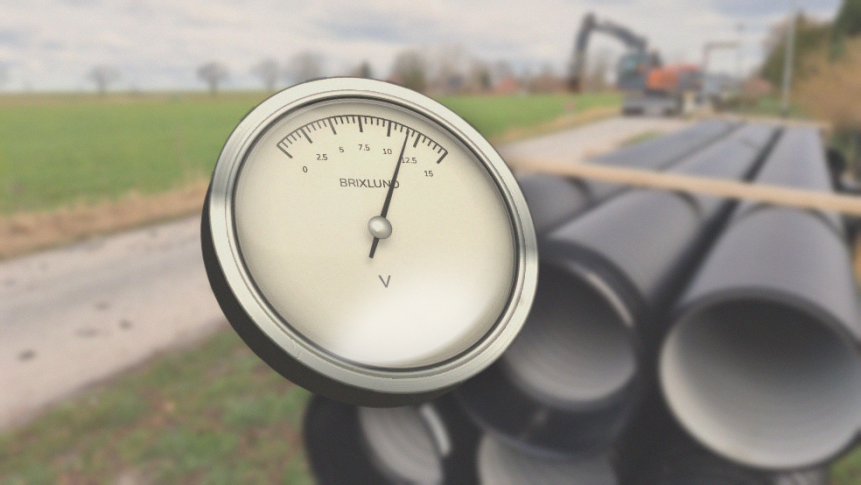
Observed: 11.5 V
